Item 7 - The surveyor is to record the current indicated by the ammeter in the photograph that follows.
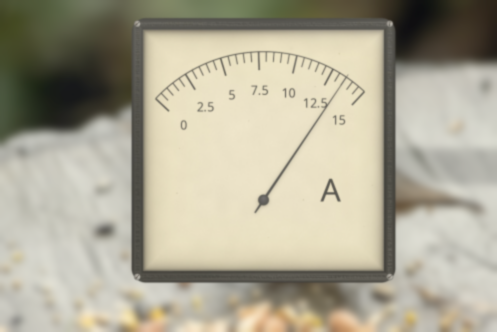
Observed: 13.5 A
